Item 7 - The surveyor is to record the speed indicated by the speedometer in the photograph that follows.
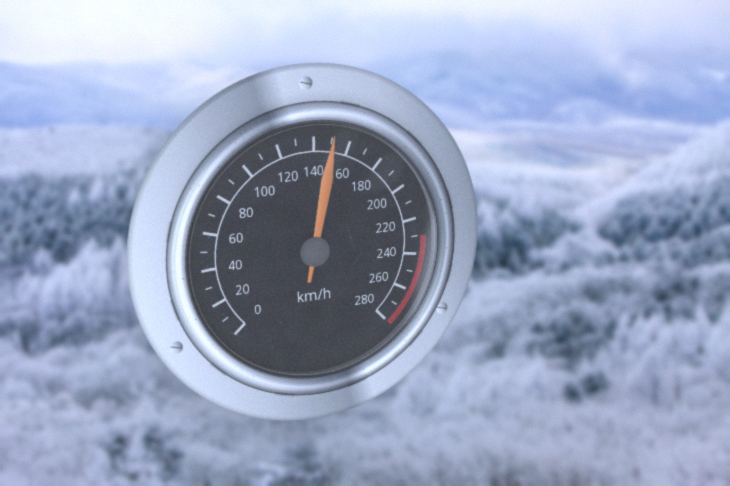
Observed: 150 km/h
